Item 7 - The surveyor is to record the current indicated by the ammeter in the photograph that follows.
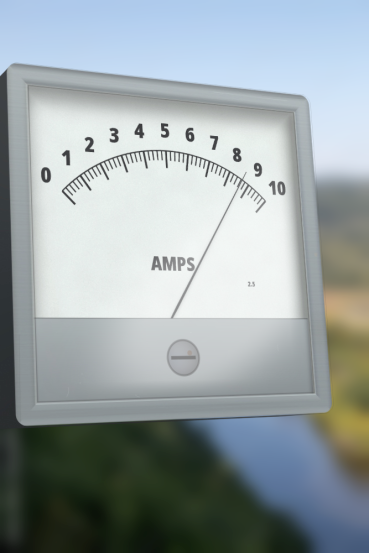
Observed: 8.6 A
